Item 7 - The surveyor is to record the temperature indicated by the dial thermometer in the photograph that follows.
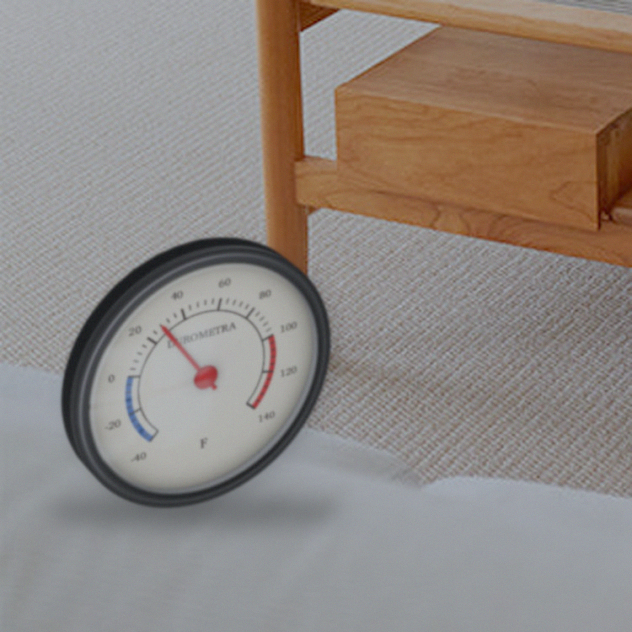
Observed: 28 °F
